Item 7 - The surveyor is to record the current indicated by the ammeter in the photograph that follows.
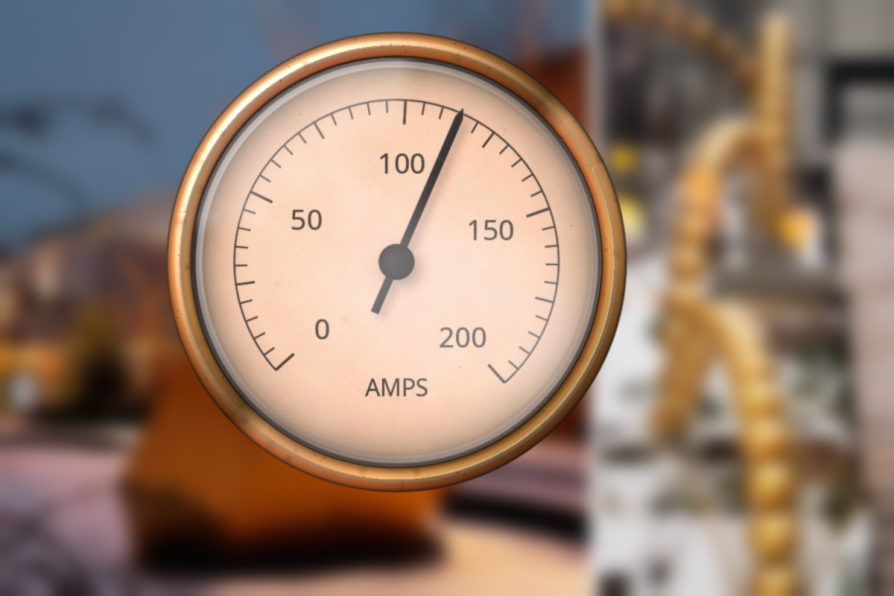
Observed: 115 A
